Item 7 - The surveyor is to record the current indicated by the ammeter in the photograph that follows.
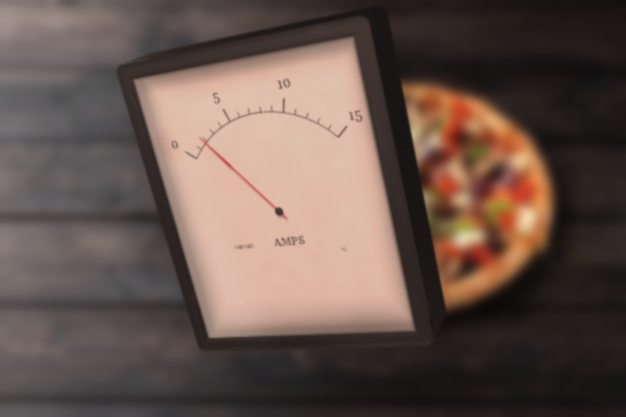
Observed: 2 A
